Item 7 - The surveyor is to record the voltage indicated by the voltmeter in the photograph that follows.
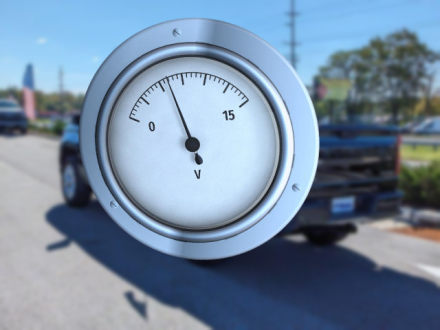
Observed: 6 V
